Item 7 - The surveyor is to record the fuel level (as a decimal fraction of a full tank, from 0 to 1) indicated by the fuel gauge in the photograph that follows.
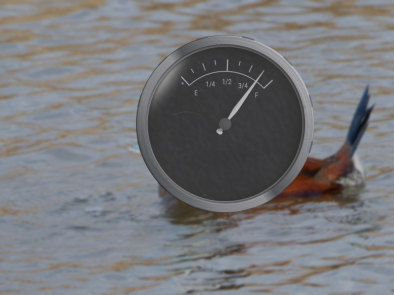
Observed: 0.875
